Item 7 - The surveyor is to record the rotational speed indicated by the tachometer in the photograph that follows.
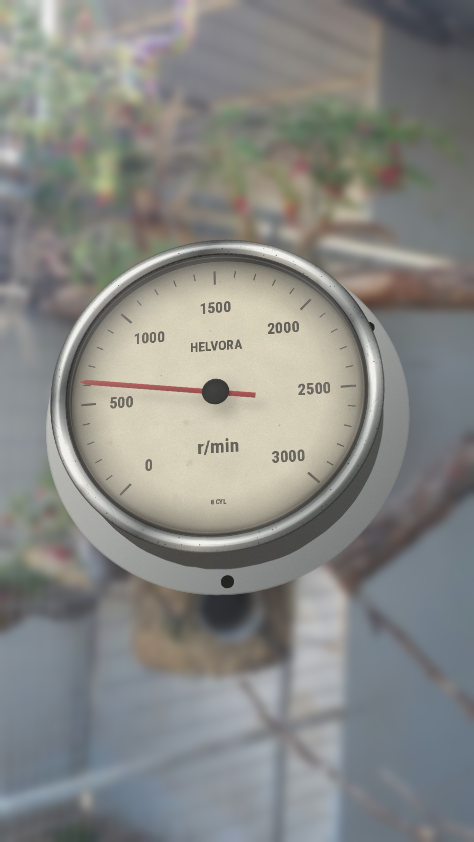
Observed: 600 rpm
